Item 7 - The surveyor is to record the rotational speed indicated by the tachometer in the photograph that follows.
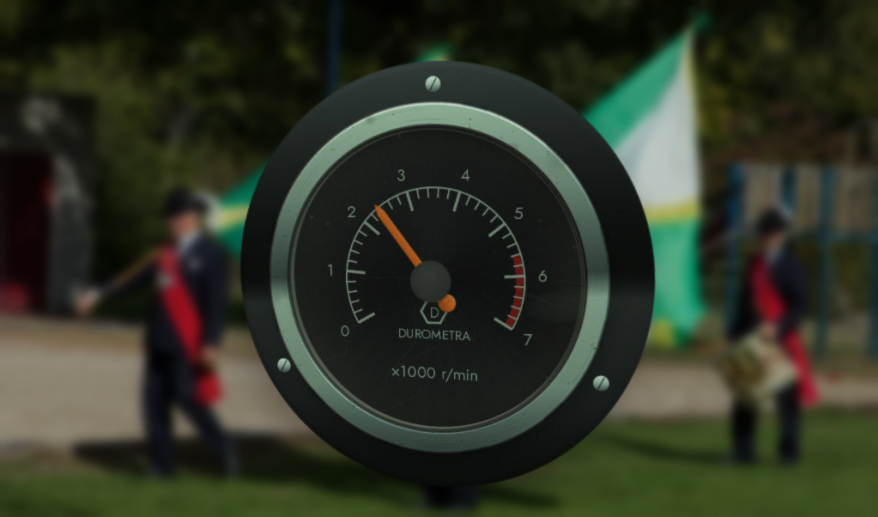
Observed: 2400 rpm
